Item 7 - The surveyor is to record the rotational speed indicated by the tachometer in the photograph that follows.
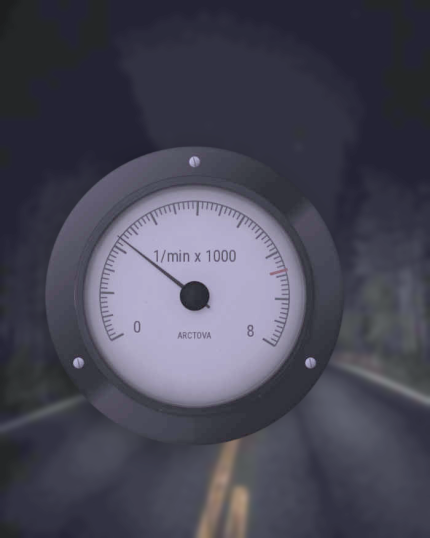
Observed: 2200 rpm
